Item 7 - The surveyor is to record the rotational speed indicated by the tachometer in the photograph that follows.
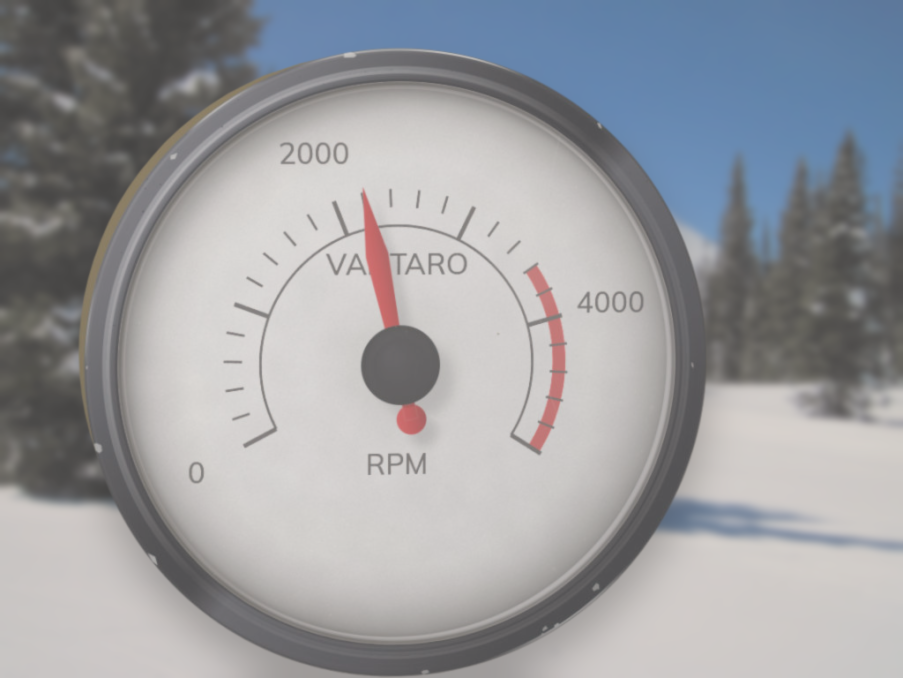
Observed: 2200 rpm
